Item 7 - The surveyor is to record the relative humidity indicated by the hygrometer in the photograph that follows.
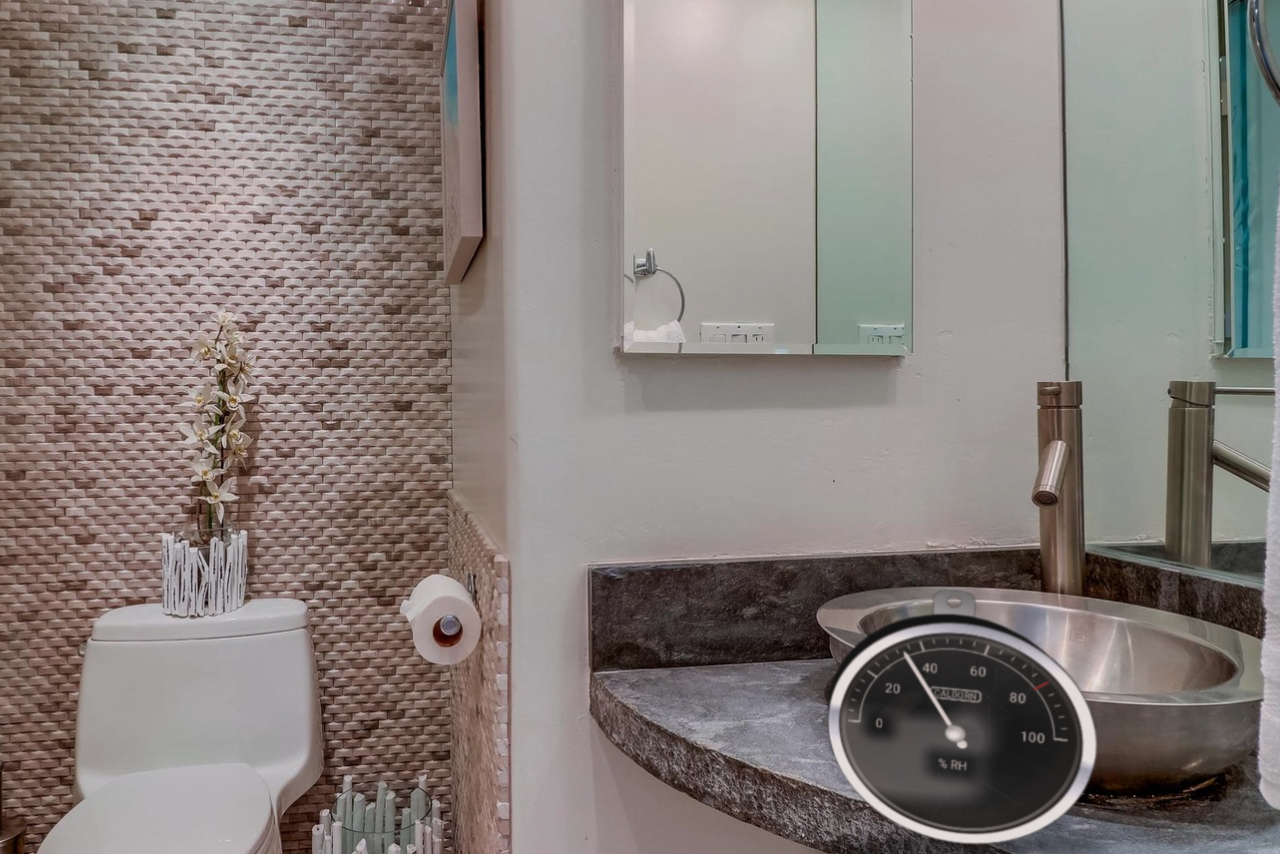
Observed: 34 %
